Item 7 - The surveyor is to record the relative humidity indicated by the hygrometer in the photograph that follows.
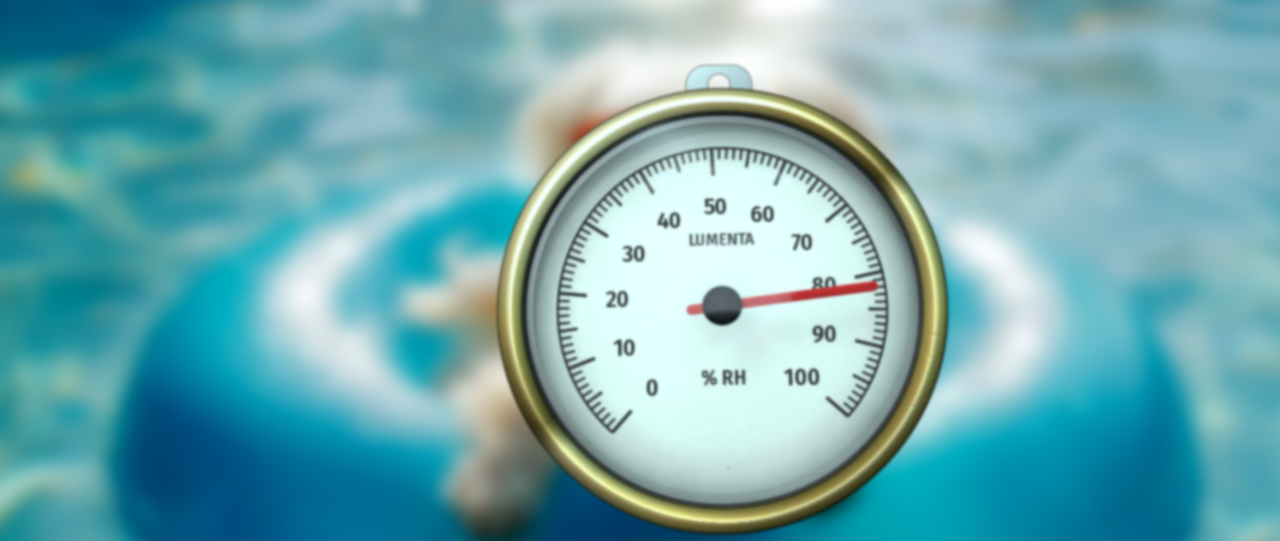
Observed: 82 %
